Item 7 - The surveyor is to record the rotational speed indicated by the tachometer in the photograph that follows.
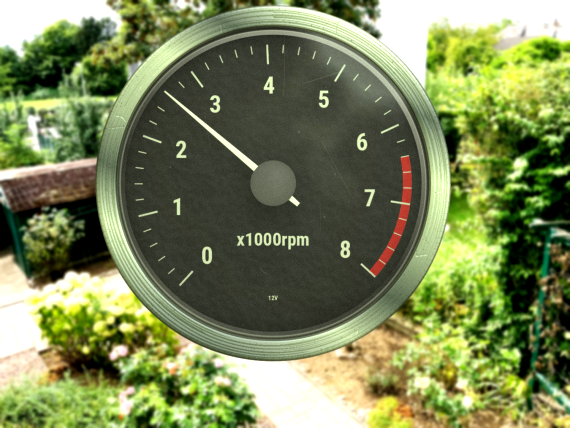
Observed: 2600 rpm
